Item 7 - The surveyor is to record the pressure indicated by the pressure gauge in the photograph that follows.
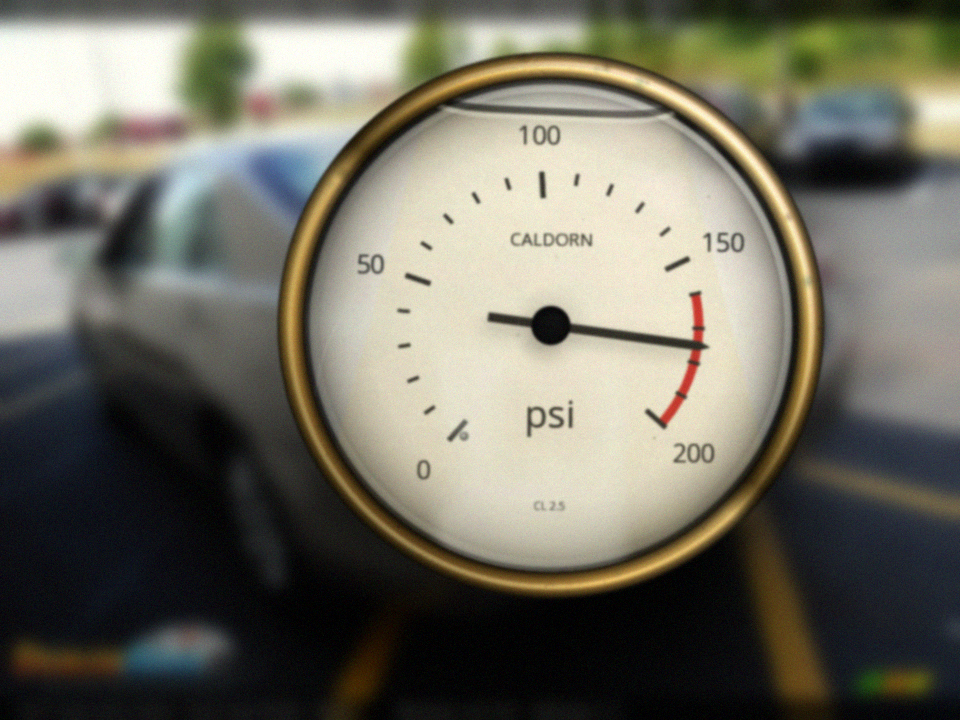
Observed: 175 psi
